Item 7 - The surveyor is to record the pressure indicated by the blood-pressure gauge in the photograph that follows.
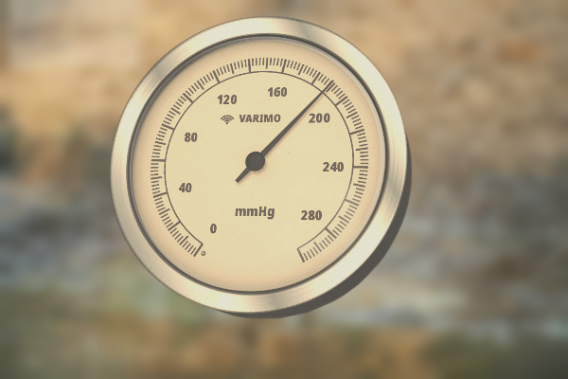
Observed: 190 mmHg
